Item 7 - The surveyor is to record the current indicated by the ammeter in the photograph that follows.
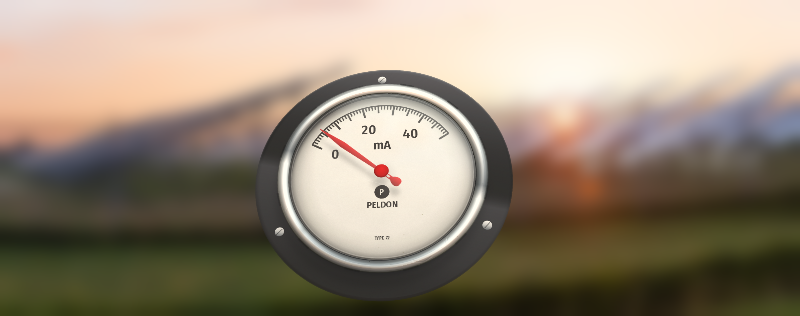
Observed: 5 mA
